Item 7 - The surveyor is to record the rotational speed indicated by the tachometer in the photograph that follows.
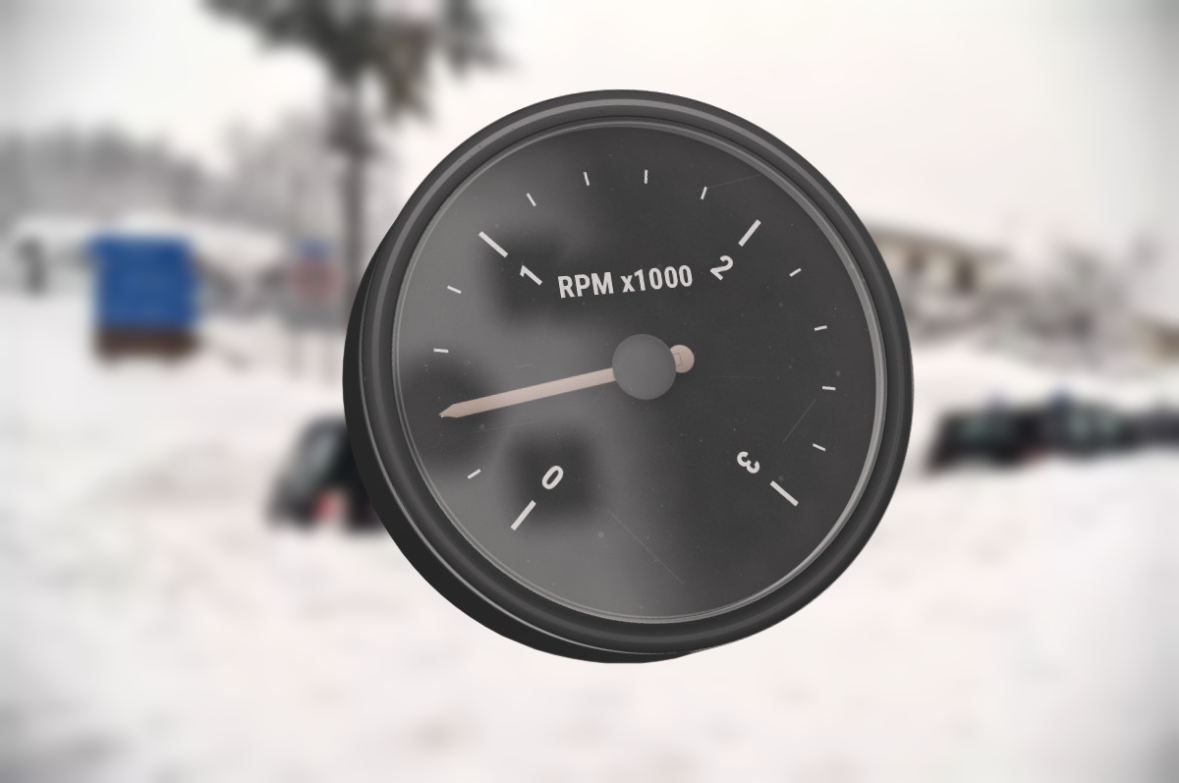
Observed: 400 rpm
